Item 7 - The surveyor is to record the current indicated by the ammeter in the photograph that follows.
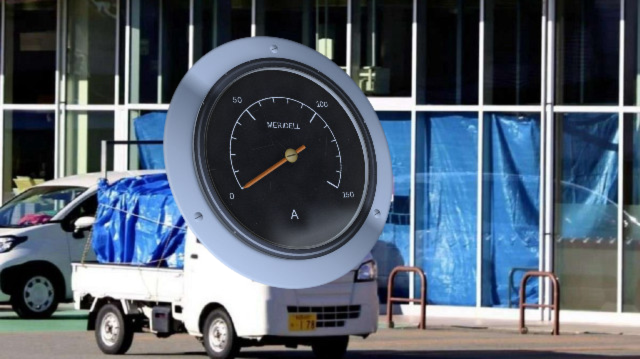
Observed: 0 A
